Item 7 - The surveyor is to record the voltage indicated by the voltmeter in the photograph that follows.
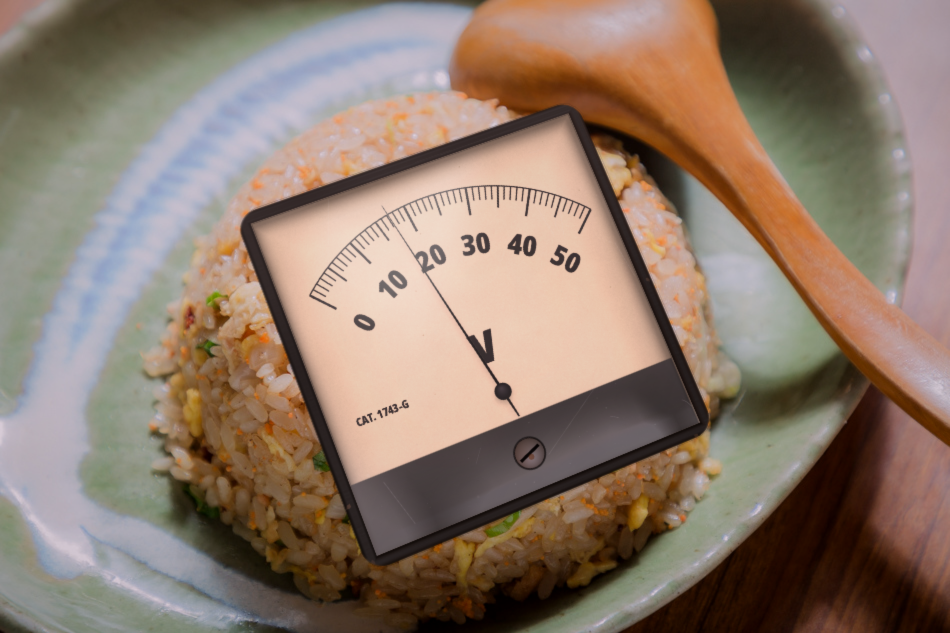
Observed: 17 V
